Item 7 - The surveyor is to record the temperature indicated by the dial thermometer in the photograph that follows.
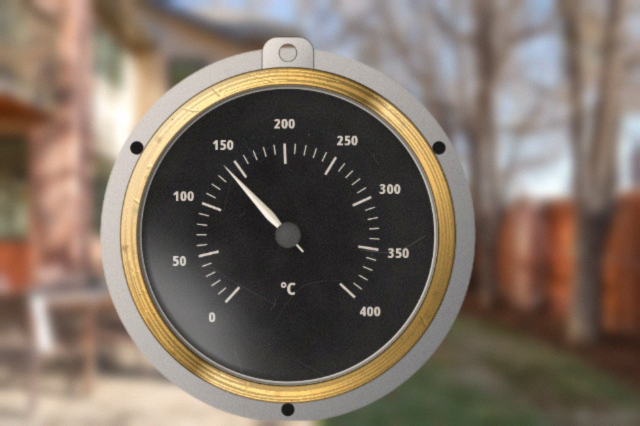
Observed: 140 °C
